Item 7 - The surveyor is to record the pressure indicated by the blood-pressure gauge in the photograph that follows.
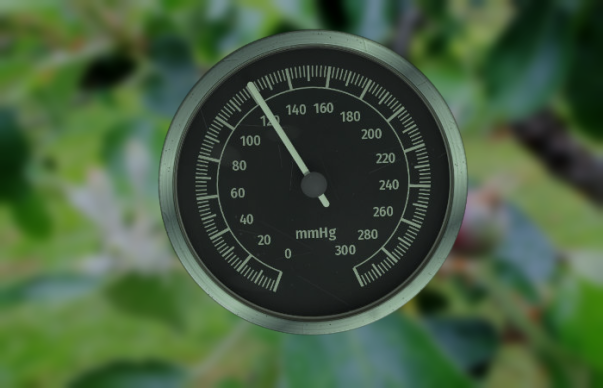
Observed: 122 mmHg
